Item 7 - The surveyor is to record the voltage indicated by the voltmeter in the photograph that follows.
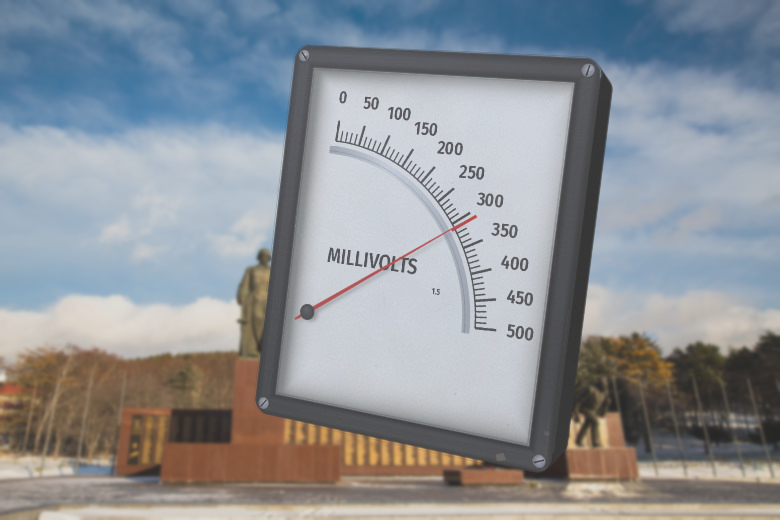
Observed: 310 mV
